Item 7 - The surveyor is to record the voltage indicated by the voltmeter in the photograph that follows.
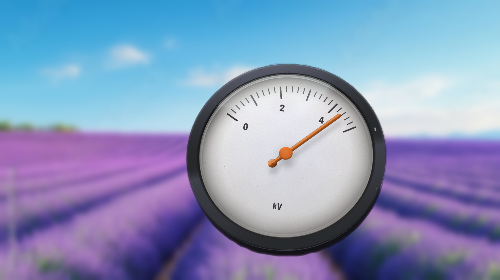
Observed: 4.4 kV
